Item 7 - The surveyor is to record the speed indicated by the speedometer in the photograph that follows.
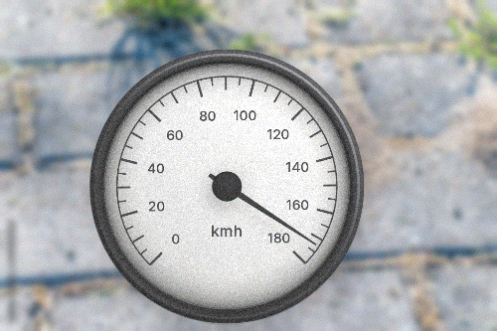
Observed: 172.5 km/h
